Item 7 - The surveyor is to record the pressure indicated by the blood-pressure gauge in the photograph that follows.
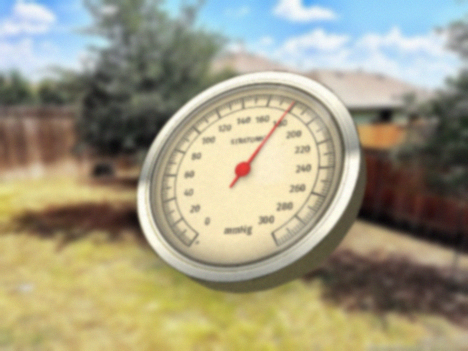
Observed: 180 mmHg
